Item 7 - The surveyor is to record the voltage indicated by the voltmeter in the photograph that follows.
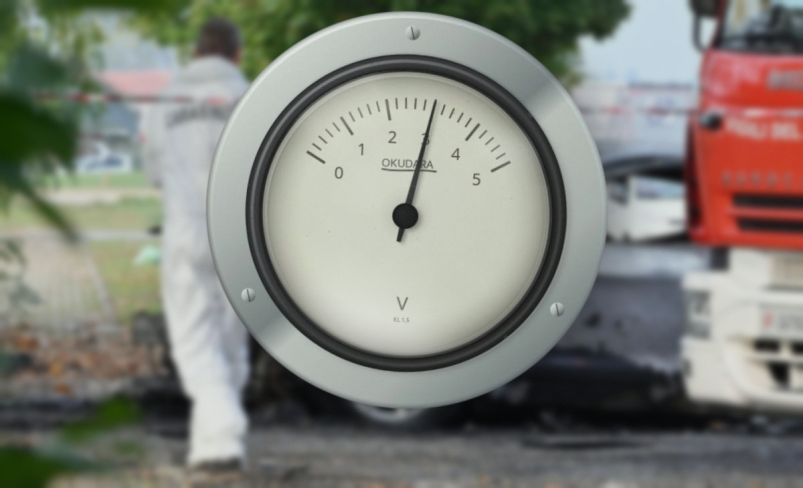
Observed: 3 V
